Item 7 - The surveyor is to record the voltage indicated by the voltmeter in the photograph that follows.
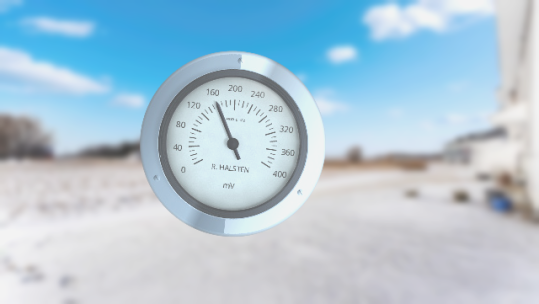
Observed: 160 mV
